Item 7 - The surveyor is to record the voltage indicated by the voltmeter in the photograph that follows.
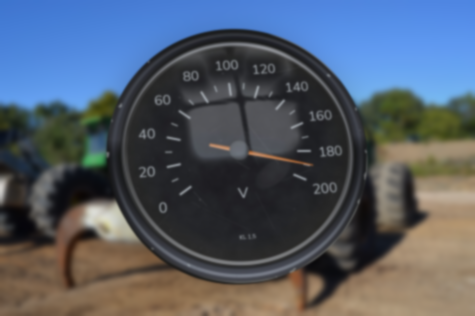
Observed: 190 V
